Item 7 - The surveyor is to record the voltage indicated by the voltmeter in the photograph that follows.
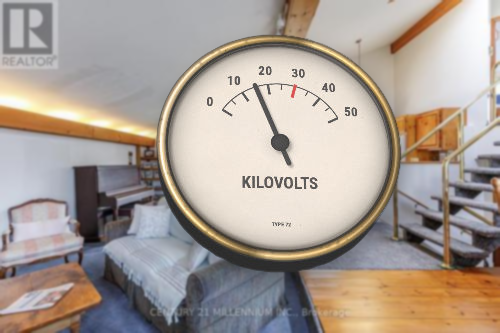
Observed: 15 kV
